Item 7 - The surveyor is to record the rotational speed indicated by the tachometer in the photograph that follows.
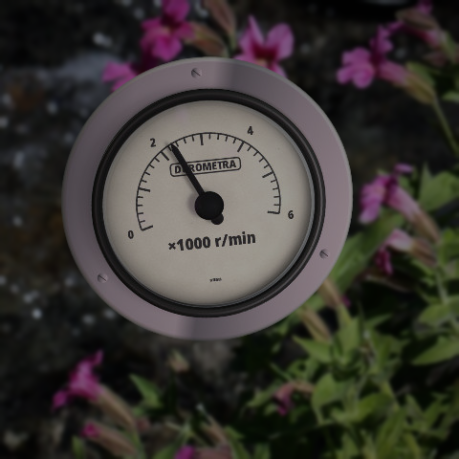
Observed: 2300 rpm
